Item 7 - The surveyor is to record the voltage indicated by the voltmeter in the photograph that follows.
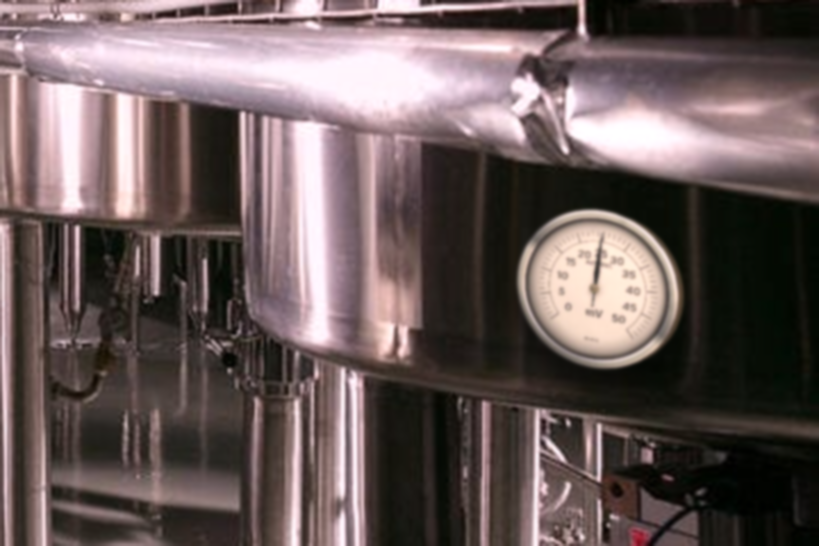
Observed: 25 mV
